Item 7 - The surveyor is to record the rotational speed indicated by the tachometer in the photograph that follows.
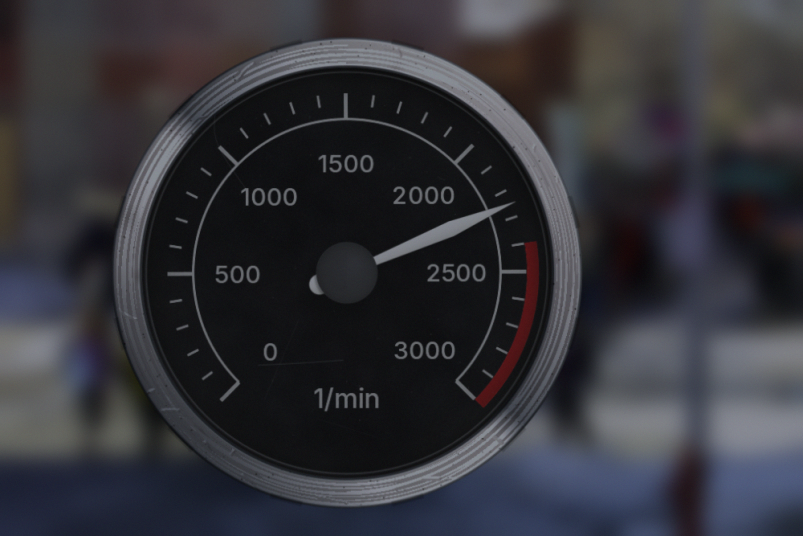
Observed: 2250 rpm
